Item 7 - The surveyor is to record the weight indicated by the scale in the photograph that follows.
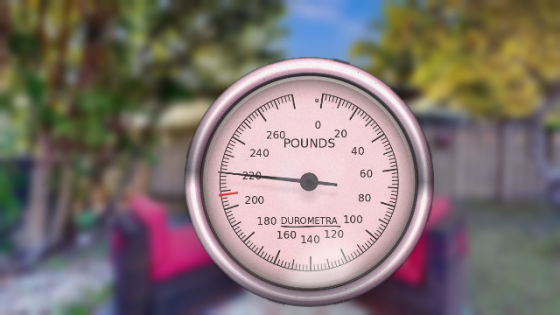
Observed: 220 lb
